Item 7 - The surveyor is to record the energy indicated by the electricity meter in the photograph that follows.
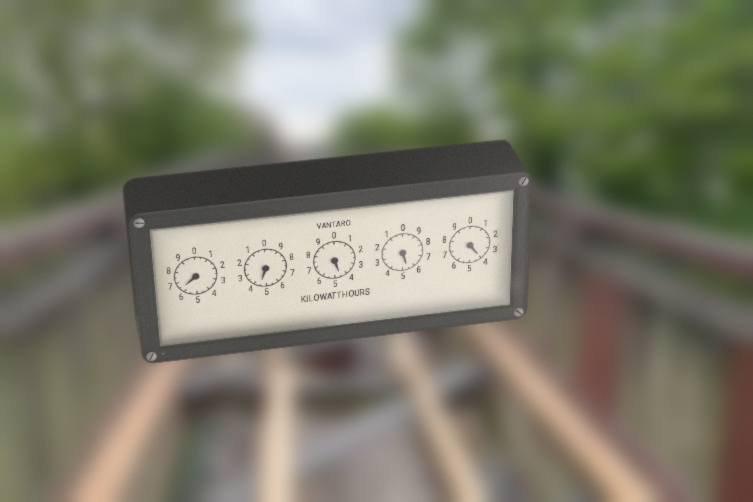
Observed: 64454 kWh
